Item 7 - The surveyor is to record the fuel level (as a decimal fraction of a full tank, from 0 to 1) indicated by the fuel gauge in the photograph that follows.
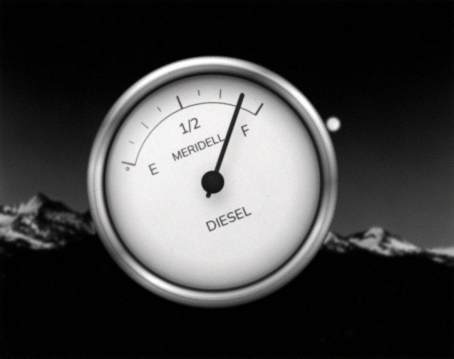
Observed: 0.875
